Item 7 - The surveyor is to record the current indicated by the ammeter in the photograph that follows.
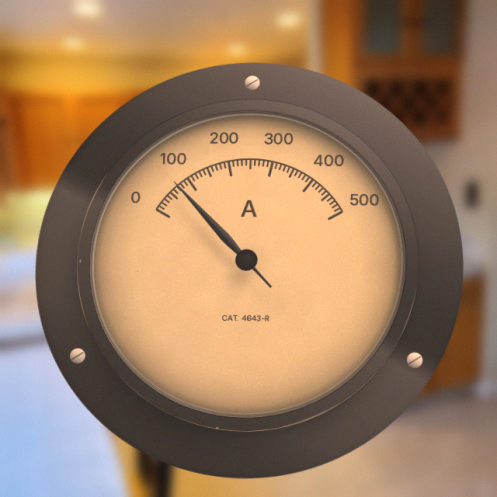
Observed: 70 A
